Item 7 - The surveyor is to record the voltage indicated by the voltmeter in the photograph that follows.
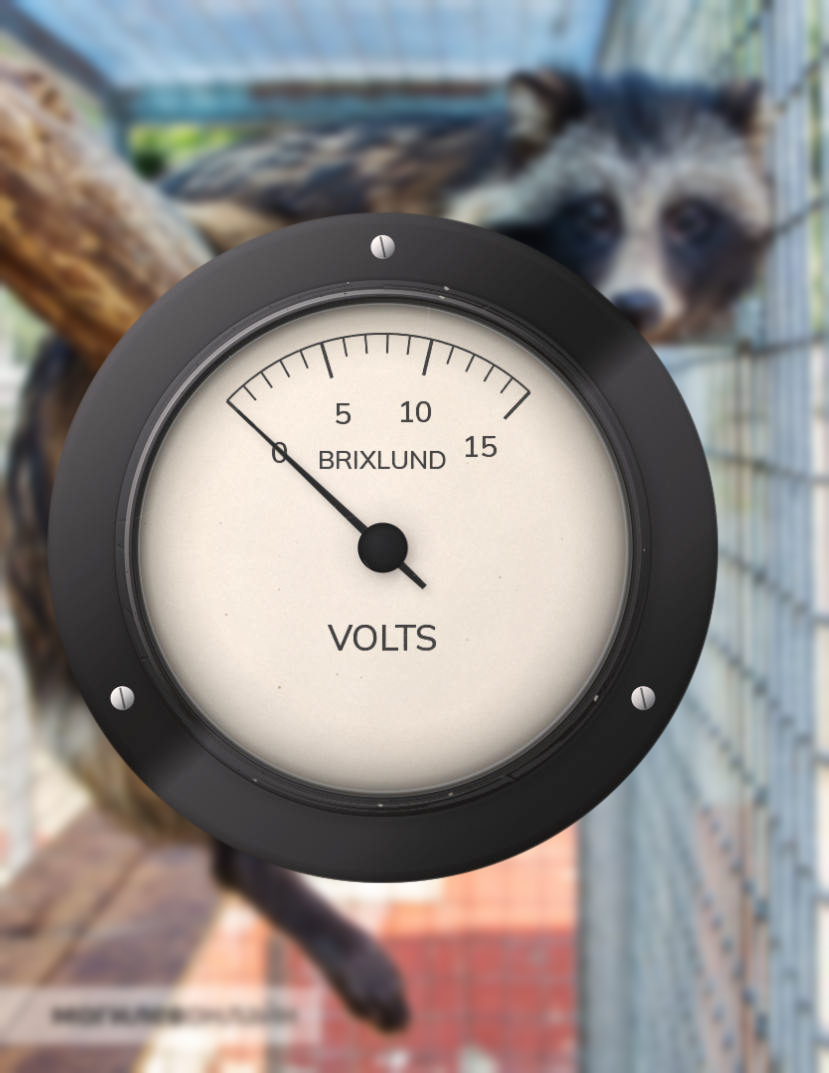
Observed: 0 V
